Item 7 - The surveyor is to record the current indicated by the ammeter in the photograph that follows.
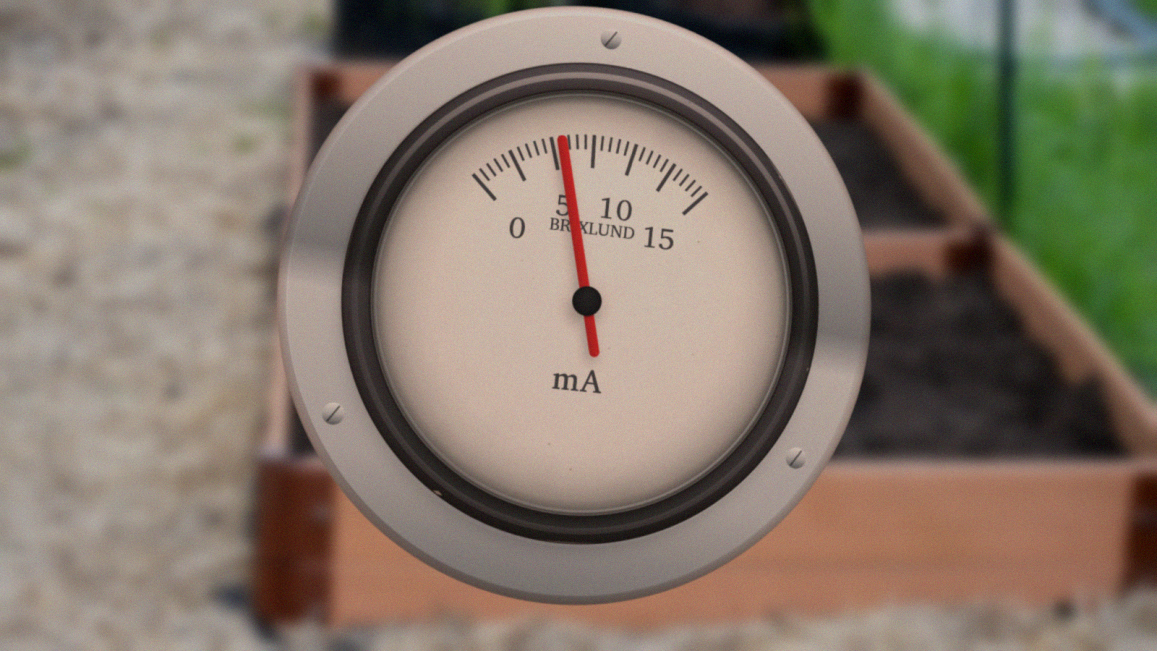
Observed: 5.5 mA
